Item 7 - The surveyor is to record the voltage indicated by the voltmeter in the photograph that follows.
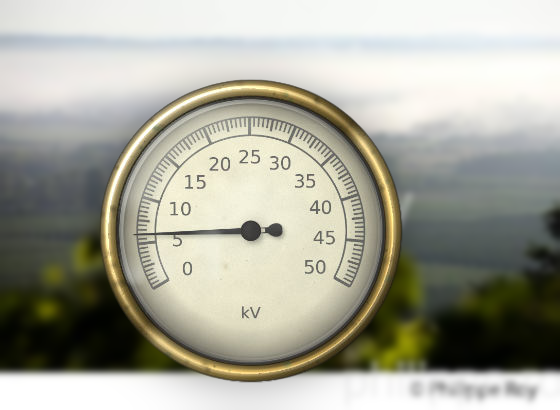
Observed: 6 kV
